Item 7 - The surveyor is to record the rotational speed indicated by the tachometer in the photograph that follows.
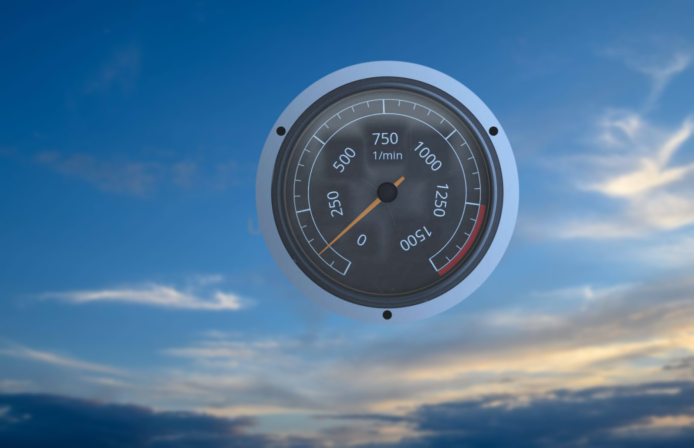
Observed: 100 rpm
